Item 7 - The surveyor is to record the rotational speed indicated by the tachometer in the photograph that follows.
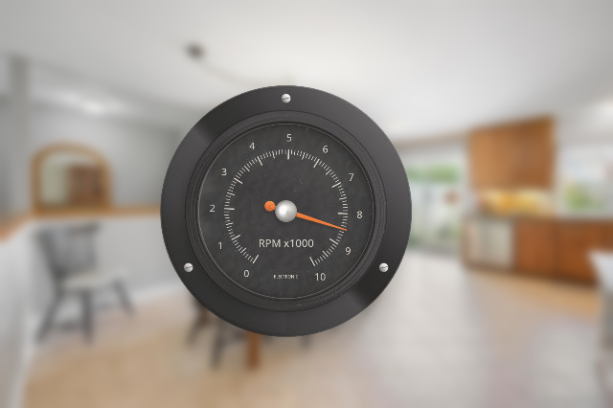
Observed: 8500 rpm
